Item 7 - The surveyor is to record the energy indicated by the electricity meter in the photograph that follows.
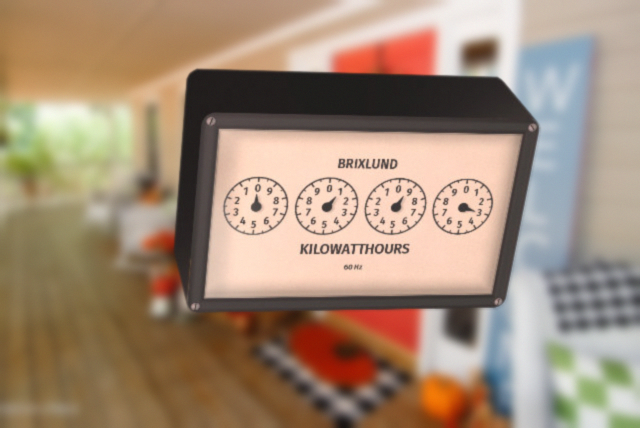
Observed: 93 kWh
